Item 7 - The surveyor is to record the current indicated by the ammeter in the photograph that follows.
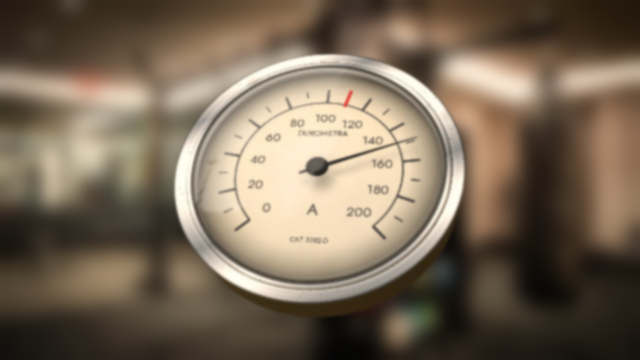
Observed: 150 A
